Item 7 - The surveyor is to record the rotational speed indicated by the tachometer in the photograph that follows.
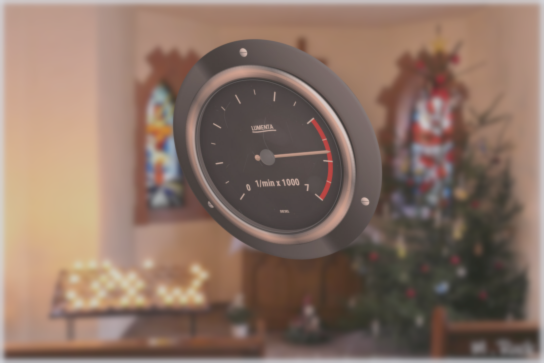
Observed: 5750 rpm
